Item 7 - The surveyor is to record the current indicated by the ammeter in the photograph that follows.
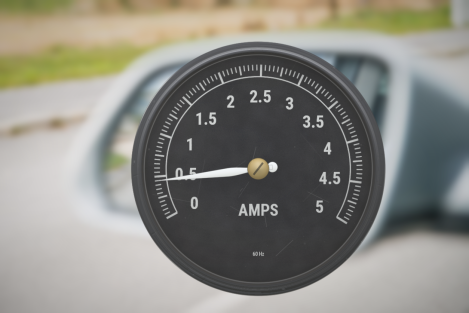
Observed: 0.45 A
